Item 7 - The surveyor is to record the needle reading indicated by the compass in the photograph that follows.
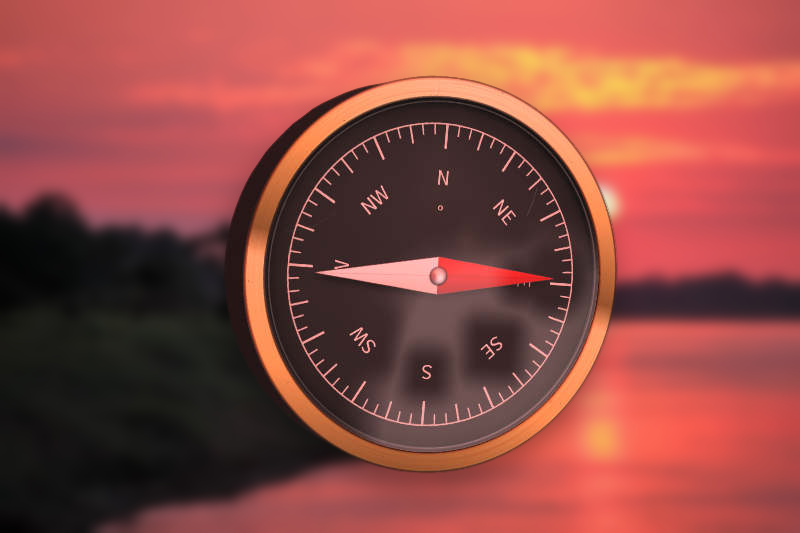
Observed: 87.5 °
